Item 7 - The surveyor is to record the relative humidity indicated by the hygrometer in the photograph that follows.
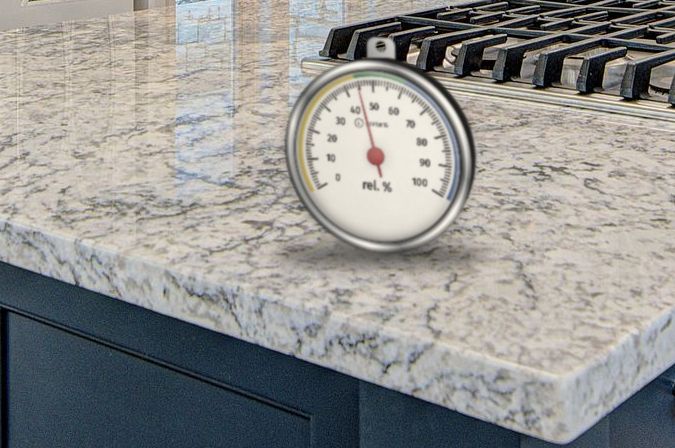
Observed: 45 %
